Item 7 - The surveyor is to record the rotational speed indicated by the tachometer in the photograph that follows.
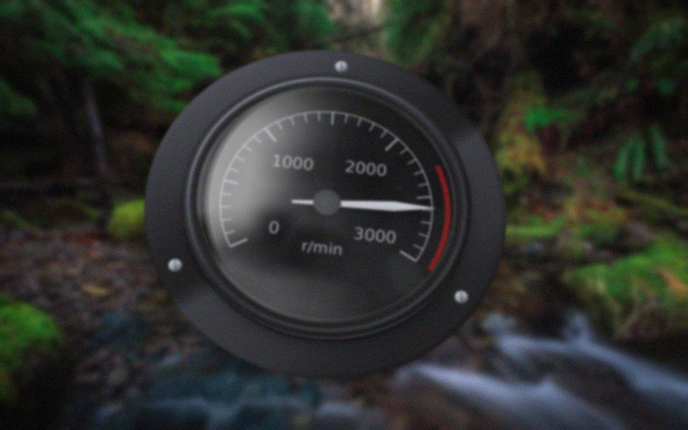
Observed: 2600 rpm
